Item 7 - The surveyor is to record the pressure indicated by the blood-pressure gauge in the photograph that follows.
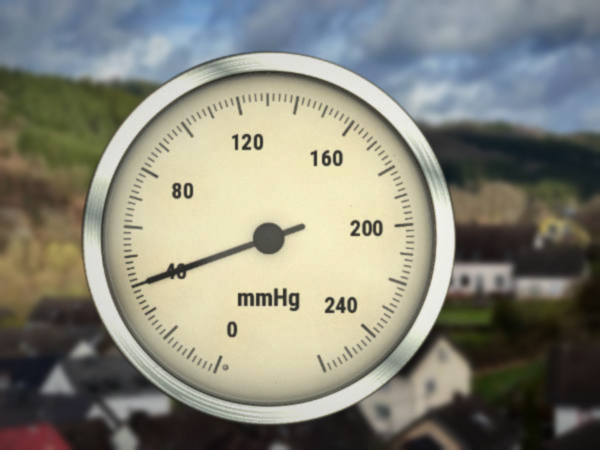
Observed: 40 mmHg
